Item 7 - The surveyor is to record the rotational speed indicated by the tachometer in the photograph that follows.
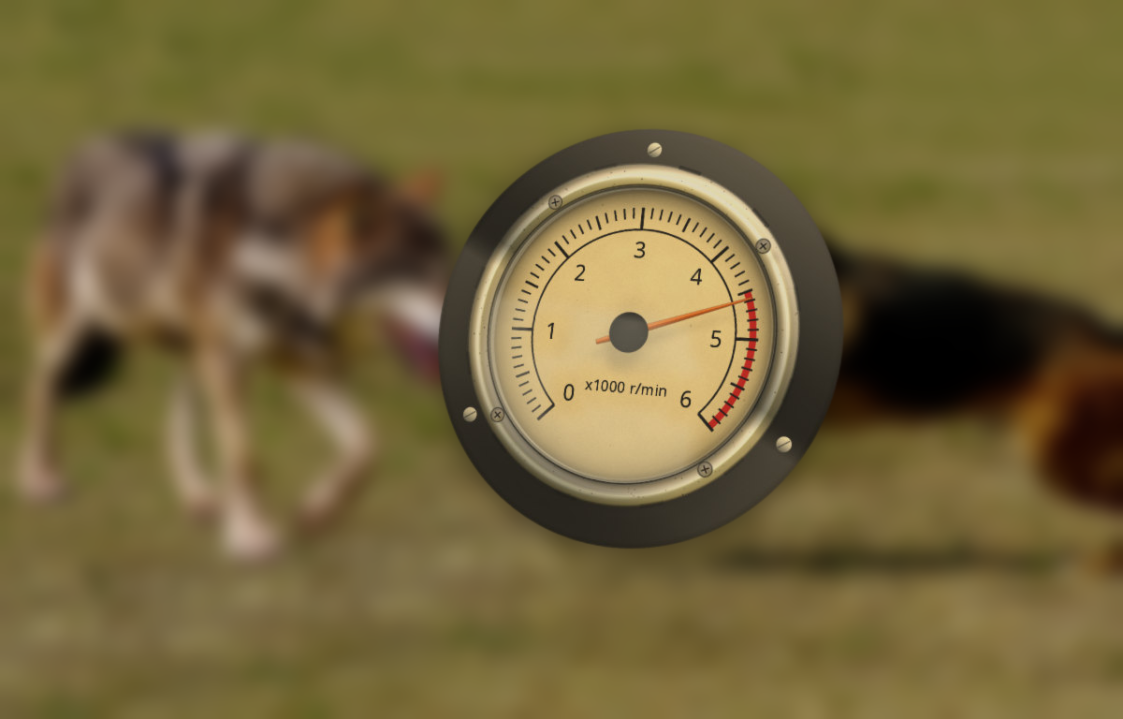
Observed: 4600 rpm
